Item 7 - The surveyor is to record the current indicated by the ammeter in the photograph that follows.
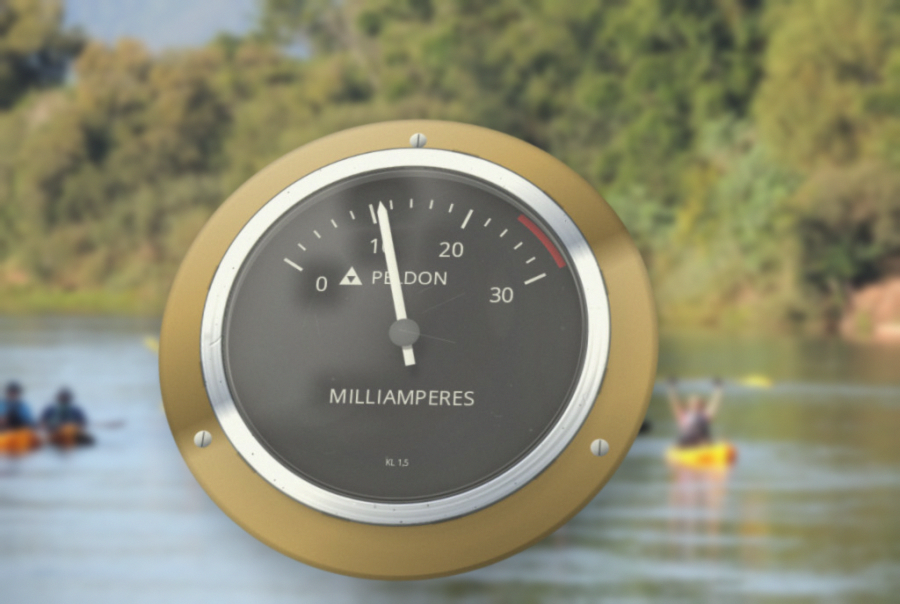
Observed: 11 mA
